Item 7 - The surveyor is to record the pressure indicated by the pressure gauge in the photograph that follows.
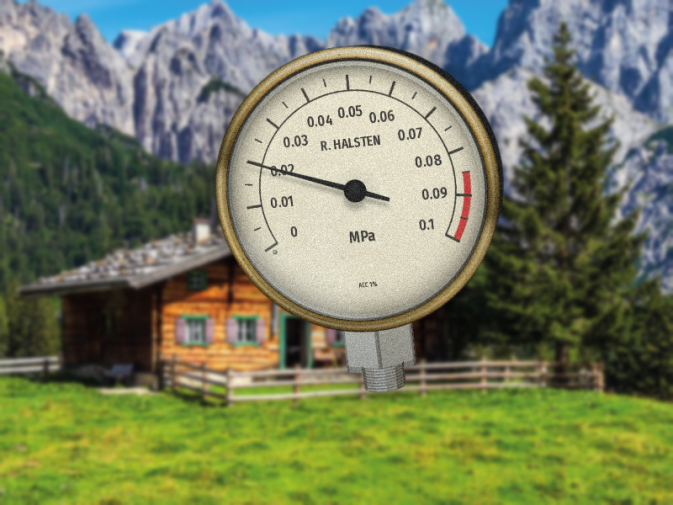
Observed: 0.02 MPa
